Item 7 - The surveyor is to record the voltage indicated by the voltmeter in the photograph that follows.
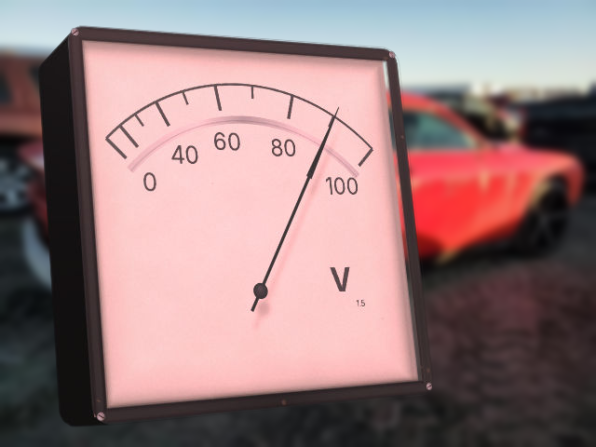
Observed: 90 V
